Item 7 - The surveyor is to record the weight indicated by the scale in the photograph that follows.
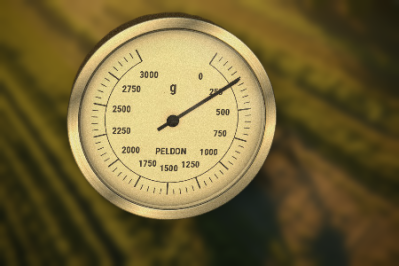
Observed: 250 g
